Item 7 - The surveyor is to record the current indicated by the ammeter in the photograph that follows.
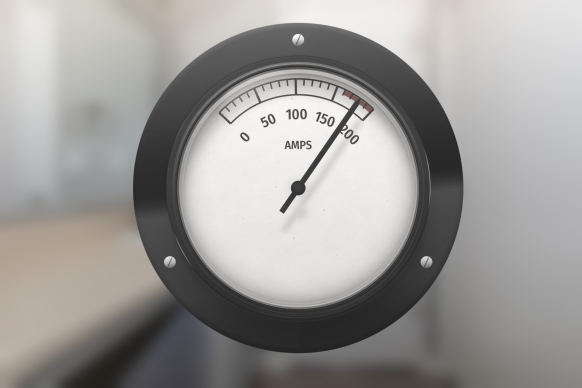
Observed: 180 A
